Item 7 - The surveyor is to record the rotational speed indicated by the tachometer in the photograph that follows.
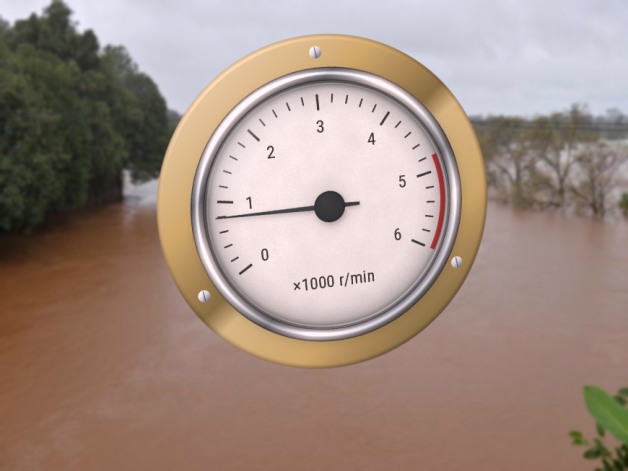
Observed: 800 rpm
